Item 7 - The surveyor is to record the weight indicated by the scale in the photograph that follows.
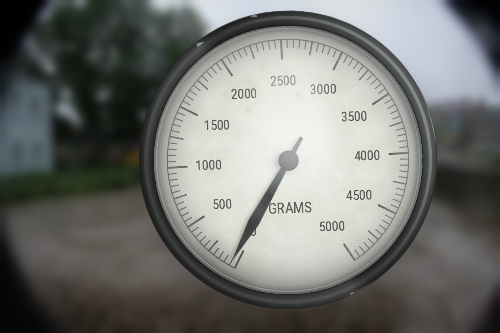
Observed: 50 g
